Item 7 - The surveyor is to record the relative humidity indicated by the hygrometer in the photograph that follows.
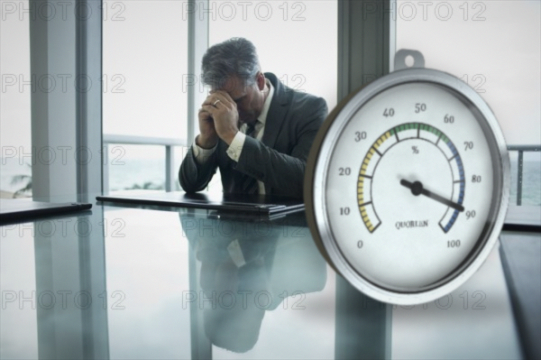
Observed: 90 %
